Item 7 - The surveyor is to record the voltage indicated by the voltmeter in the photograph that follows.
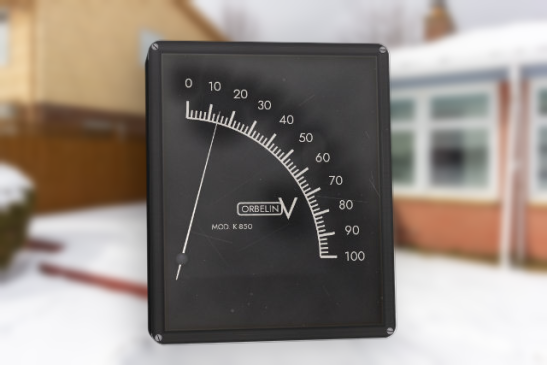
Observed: 14 V
